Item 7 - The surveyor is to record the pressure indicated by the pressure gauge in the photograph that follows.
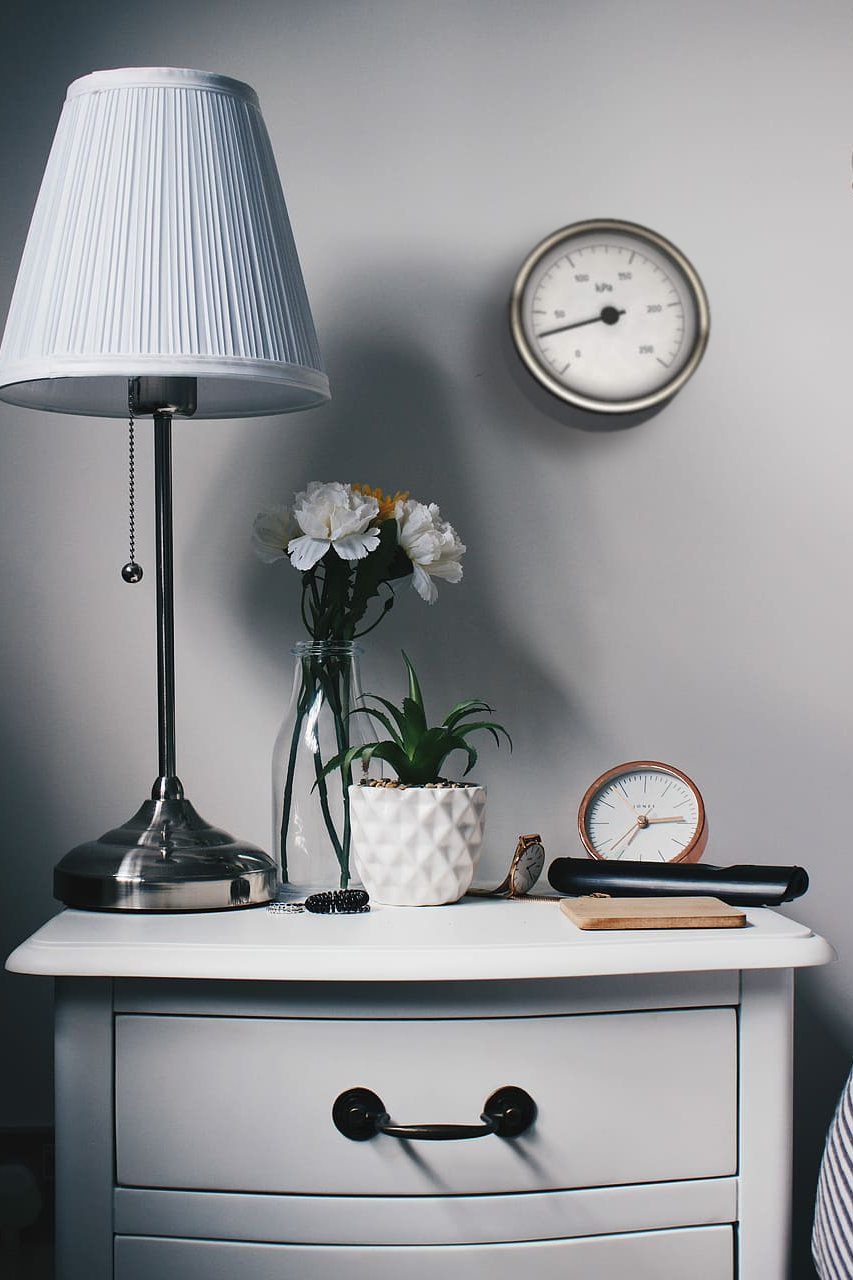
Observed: 30 kPa
